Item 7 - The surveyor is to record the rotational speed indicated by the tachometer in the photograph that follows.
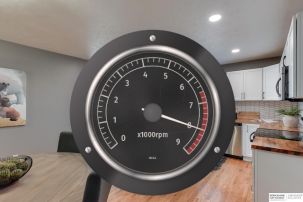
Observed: 8000 rpm
